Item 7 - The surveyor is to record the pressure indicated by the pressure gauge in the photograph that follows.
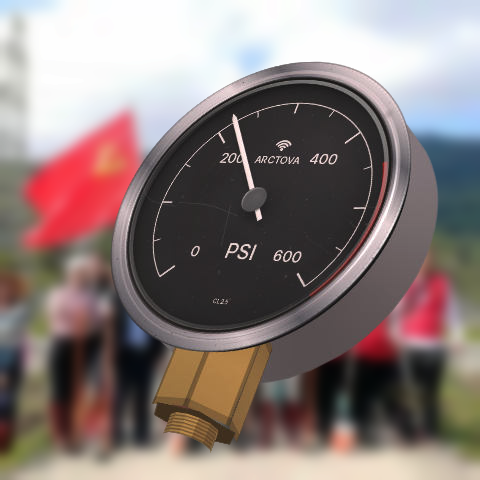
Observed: 225 psi
